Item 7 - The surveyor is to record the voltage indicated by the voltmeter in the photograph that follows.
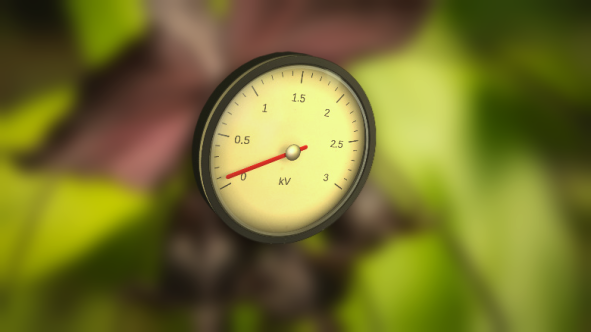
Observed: 0.1 kV
